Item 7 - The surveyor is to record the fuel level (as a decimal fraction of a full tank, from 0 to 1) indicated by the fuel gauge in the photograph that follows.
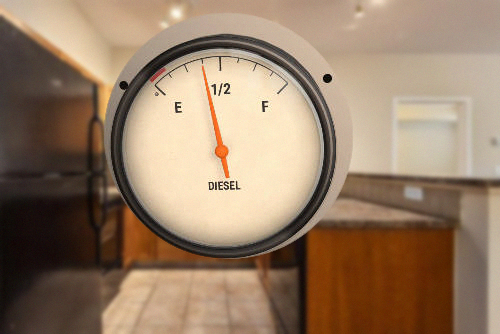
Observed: 0.375
